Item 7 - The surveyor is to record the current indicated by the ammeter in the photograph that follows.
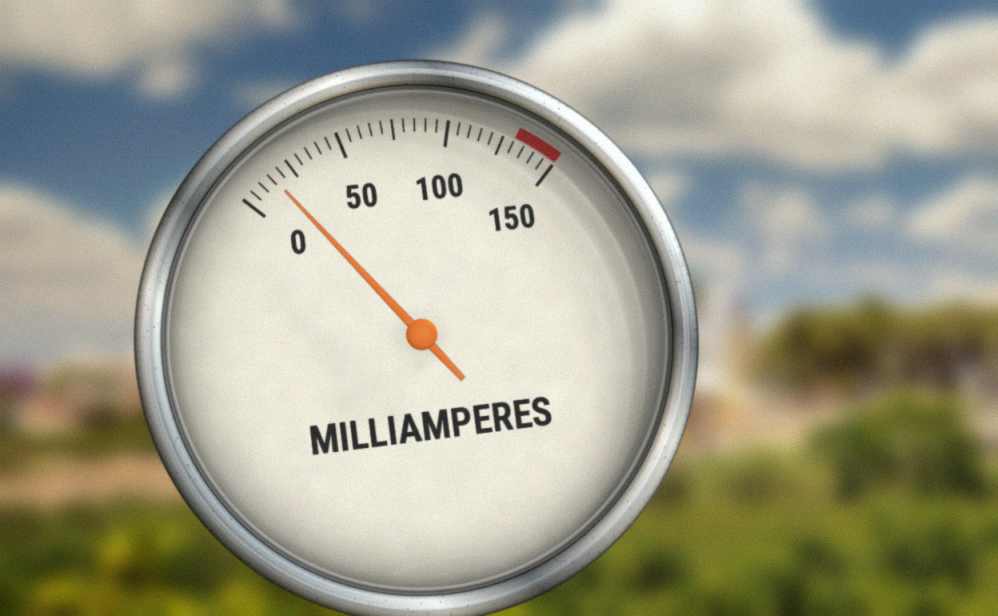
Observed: 15 mA
